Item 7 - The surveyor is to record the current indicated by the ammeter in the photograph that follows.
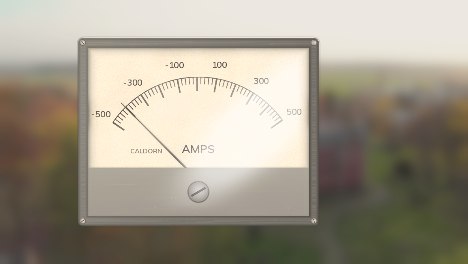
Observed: -400 A
